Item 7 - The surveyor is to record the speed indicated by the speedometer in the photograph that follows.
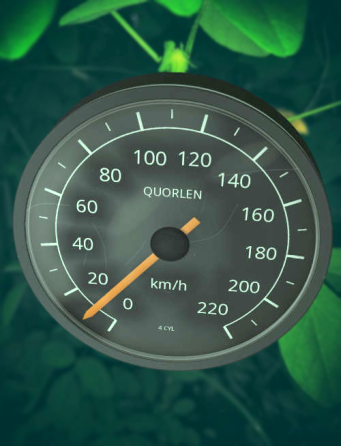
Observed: 10 km/h
